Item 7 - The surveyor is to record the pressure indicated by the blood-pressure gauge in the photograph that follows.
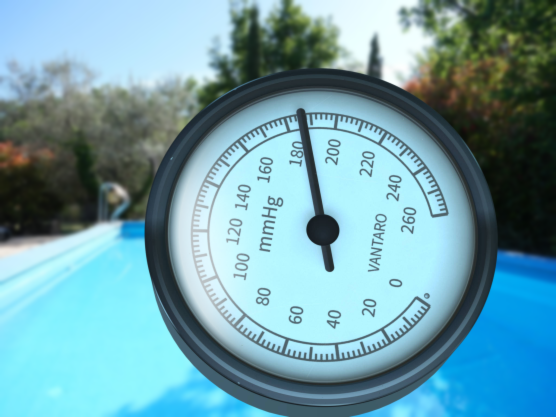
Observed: 186 mmHg
